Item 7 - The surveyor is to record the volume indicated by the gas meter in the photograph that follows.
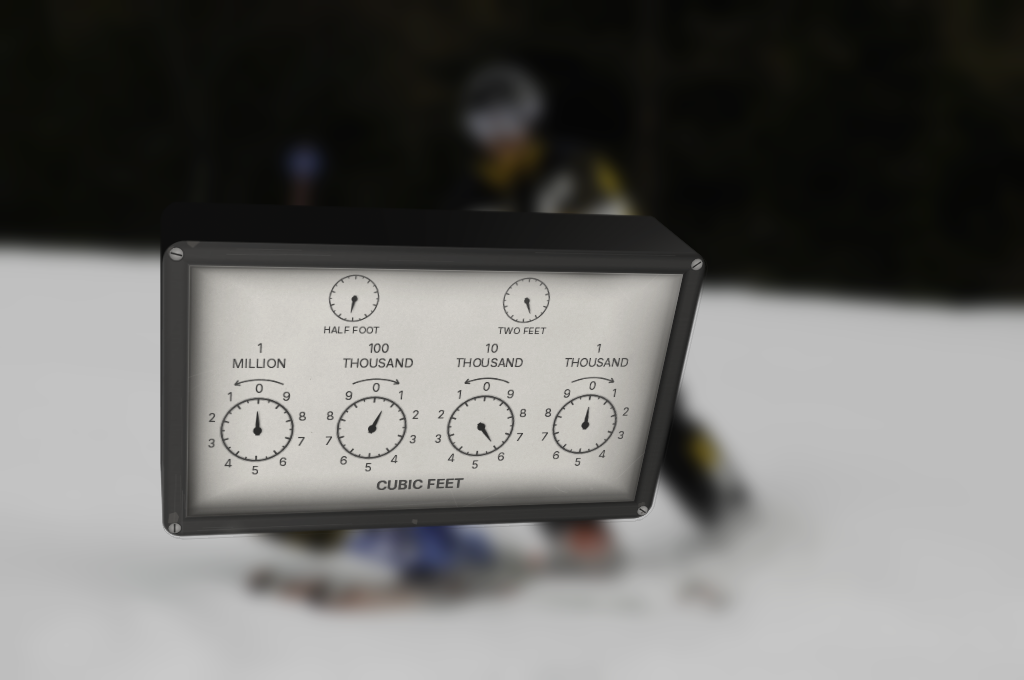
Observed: 6000 ft³
